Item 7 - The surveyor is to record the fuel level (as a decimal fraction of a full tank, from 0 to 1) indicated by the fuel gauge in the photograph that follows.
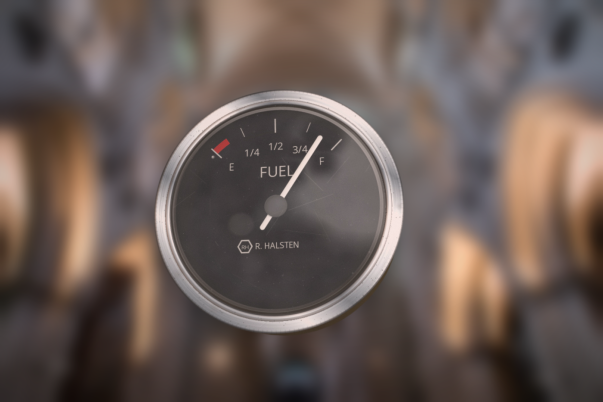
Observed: 0.875
